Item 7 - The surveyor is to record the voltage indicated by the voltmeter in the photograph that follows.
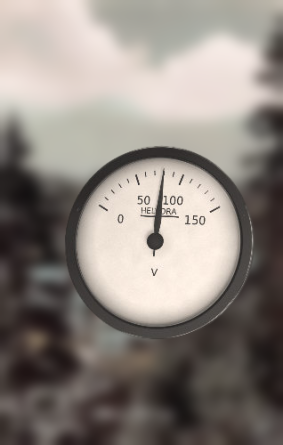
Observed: 80 V
